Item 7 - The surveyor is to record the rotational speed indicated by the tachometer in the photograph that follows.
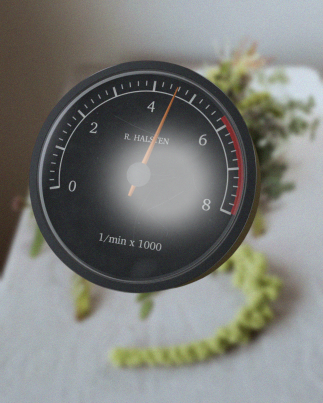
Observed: 4600 rpm
